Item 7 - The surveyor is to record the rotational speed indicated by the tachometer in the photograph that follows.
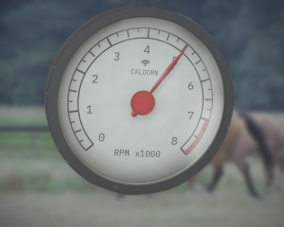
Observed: 5000 rpm
